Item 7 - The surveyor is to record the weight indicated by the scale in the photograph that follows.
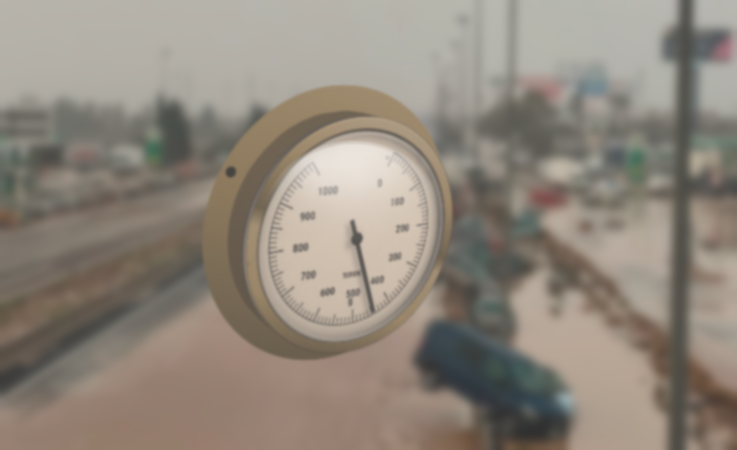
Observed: 450 g
